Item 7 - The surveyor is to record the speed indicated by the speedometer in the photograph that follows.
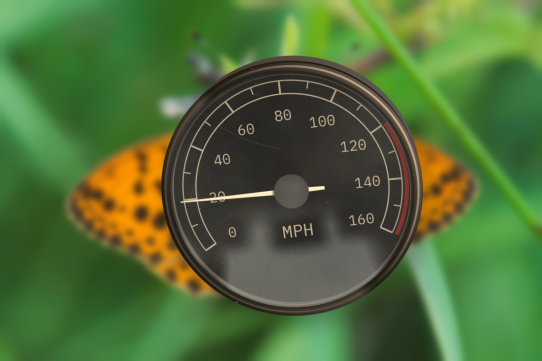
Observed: 20 mph
